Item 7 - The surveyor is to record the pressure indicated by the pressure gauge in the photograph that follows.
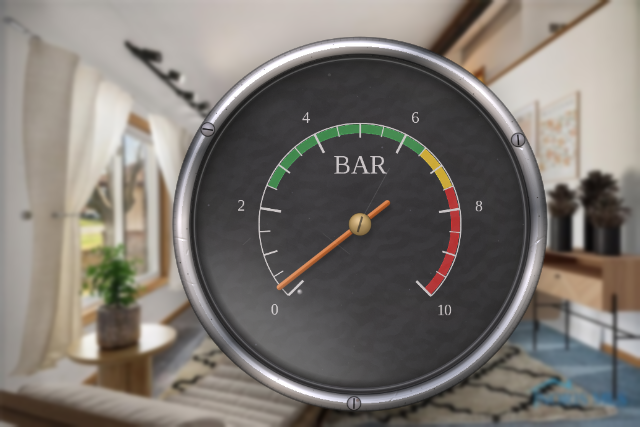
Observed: 0.25 bar
